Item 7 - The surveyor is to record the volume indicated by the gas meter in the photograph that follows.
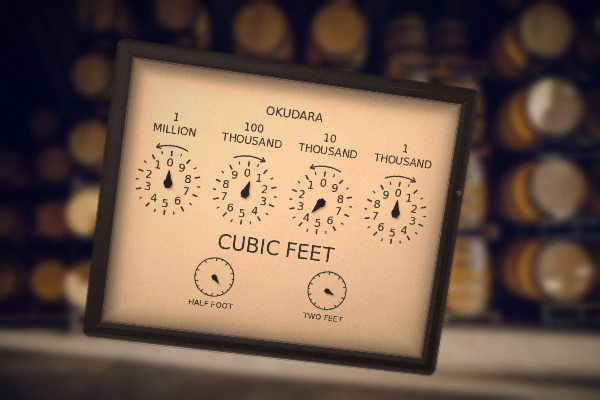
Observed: 4000 ft³
